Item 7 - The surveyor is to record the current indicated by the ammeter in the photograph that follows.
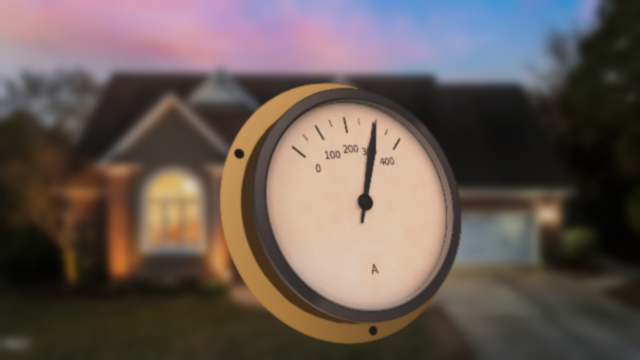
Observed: 300 A
